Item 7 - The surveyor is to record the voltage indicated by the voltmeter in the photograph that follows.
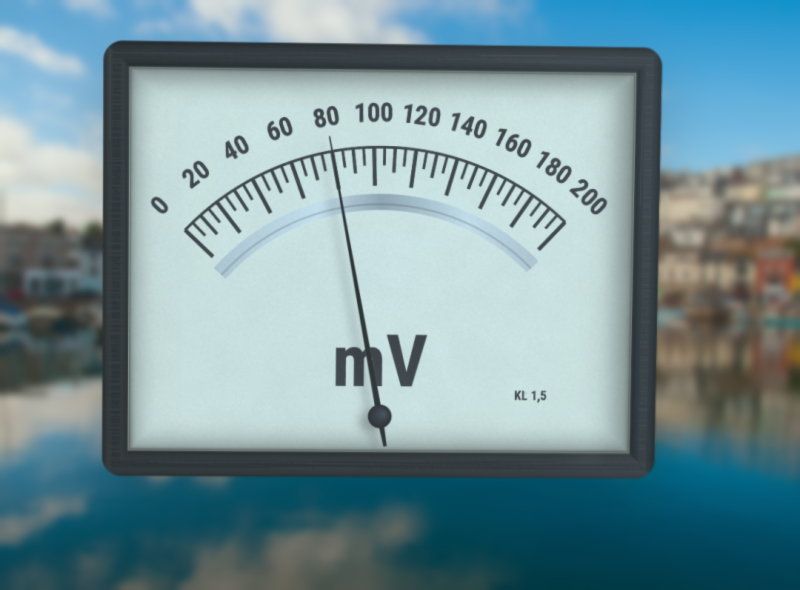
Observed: 80 mV
